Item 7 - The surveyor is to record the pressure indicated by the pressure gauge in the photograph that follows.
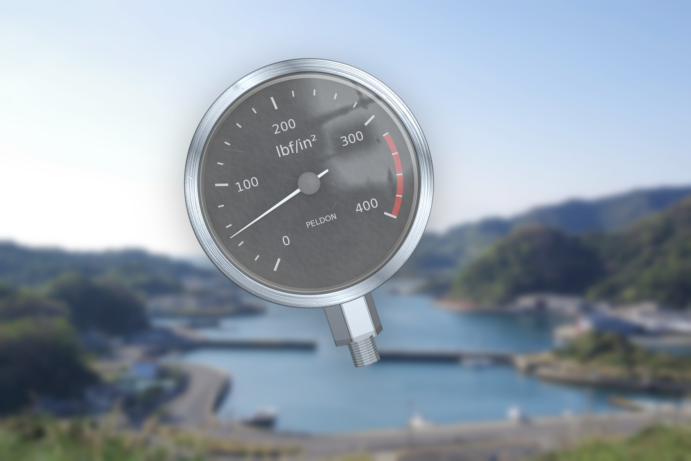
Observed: 50 psi
